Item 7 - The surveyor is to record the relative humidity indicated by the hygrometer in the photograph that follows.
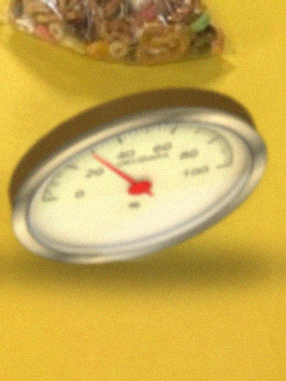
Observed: 30 %
